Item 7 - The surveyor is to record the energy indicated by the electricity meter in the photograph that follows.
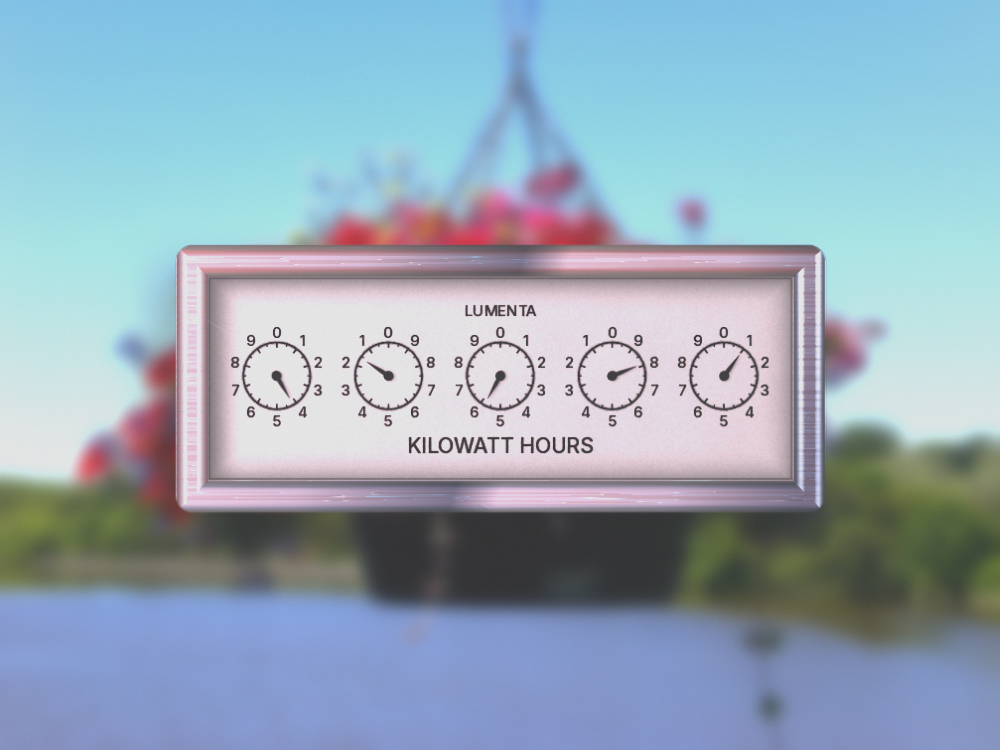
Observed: 41581 kWh
